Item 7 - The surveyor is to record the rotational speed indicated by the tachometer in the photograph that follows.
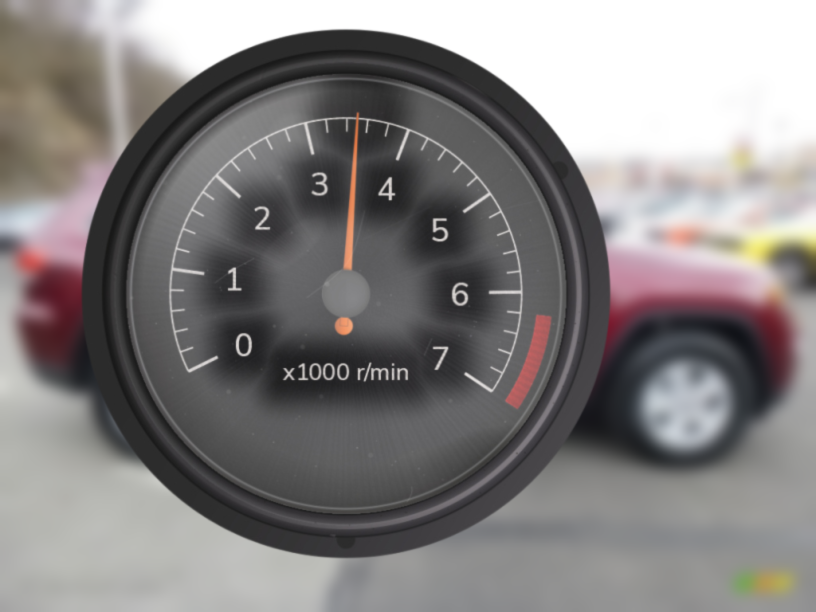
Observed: 3500 rpm
